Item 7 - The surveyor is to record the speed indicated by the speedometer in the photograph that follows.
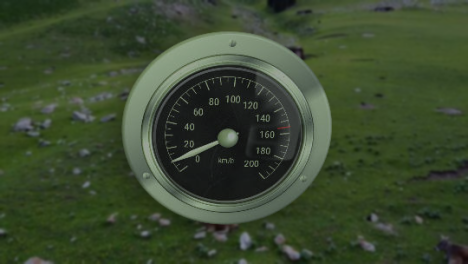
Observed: 10 km/h
